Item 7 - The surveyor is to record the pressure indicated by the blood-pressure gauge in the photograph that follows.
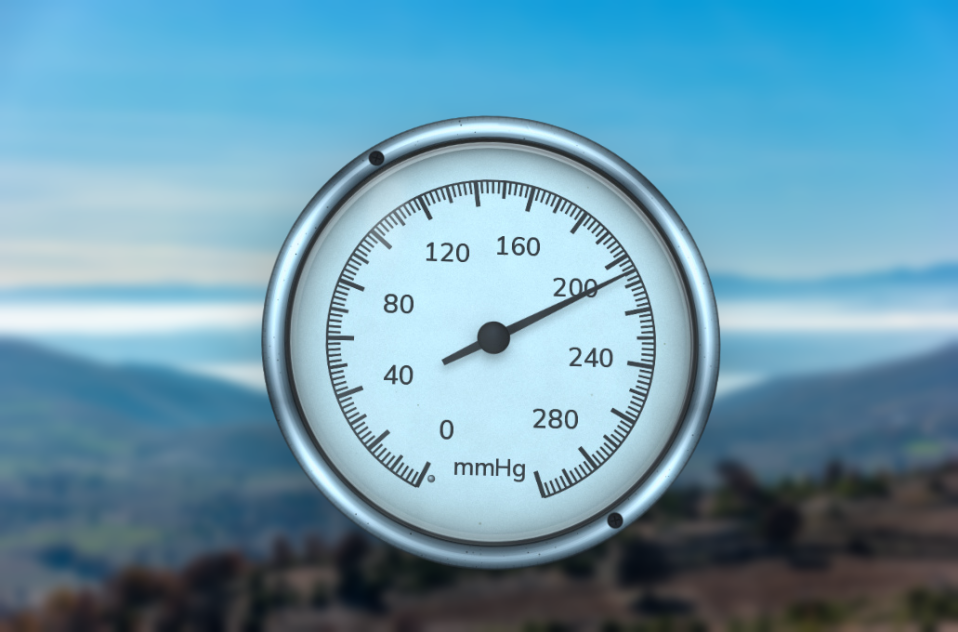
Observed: 206 mmHg
